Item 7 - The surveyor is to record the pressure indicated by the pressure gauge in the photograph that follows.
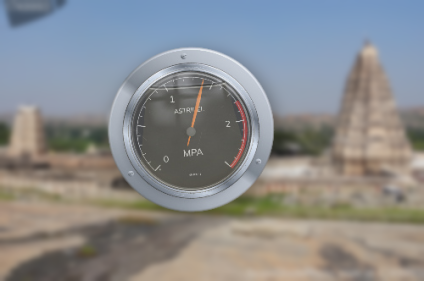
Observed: 1.4 MPa
